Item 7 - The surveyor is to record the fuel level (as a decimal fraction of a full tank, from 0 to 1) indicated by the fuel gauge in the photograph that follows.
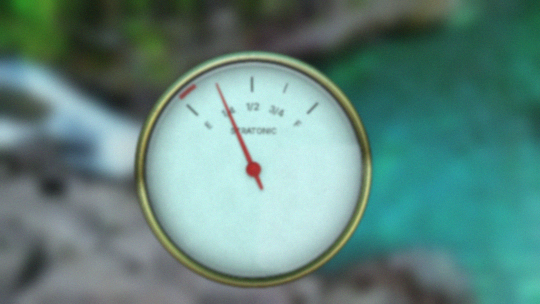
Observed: 0.25
